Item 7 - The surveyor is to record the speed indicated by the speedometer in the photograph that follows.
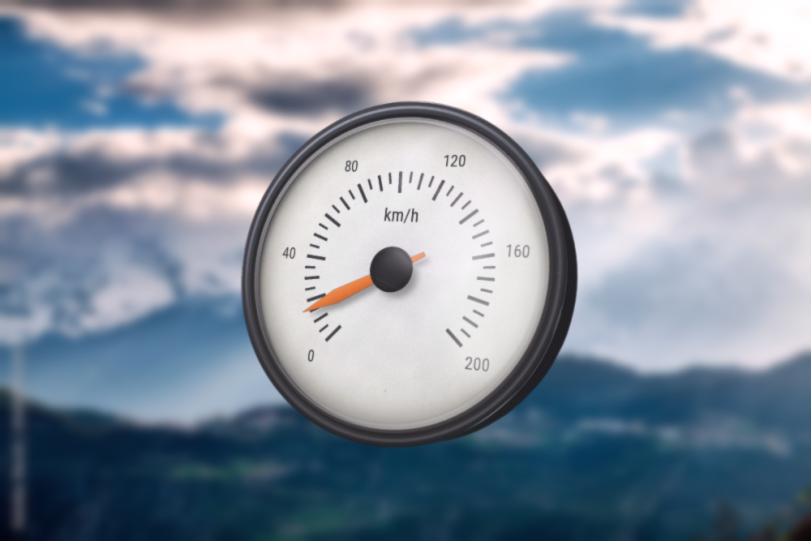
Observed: 15 km/h
